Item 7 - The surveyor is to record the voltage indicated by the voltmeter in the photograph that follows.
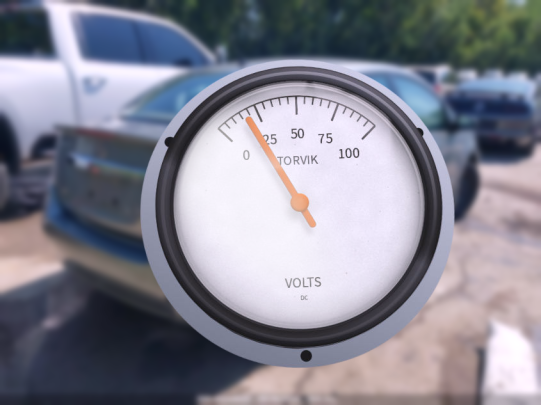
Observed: 17.5 V
